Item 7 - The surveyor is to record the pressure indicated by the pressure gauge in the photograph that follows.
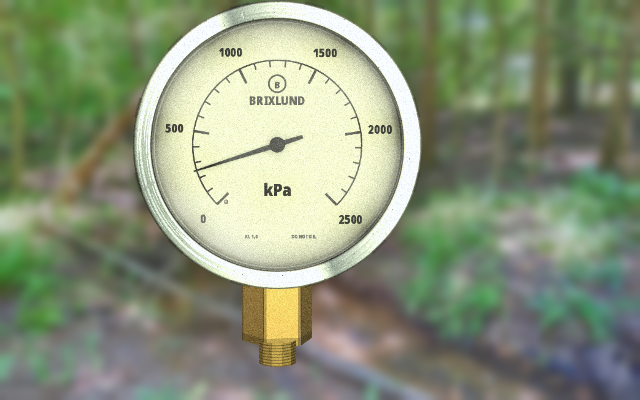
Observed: 250 kPa
